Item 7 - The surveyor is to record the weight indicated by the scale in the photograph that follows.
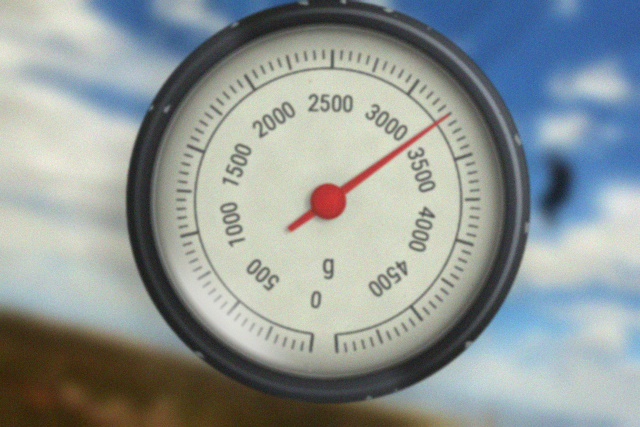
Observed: 3250 g
